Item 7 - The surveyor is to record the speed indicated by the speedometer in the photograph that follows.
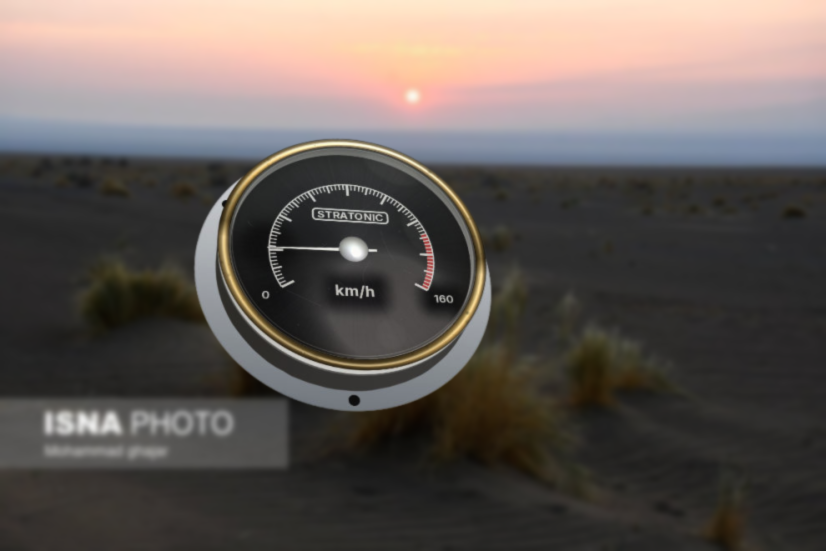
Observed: 20 km/h
